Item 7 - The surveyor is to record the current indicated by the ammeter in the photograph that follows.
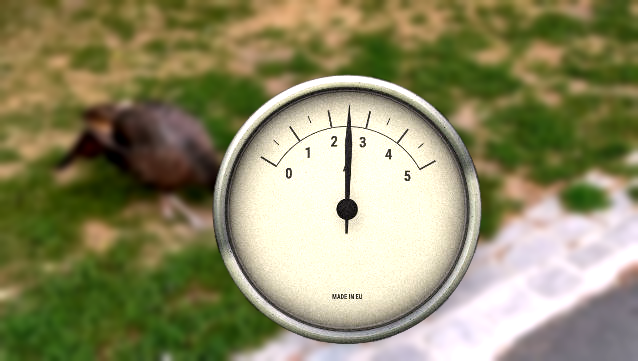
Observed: 2.5 A
